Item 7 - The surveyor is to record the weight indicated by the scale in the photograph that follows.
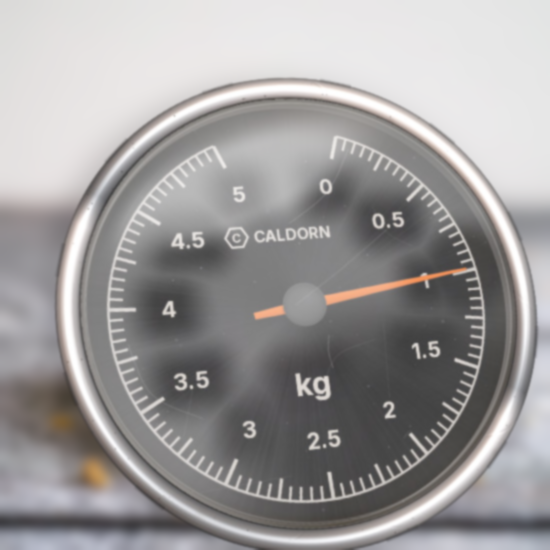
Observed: 1 kg
